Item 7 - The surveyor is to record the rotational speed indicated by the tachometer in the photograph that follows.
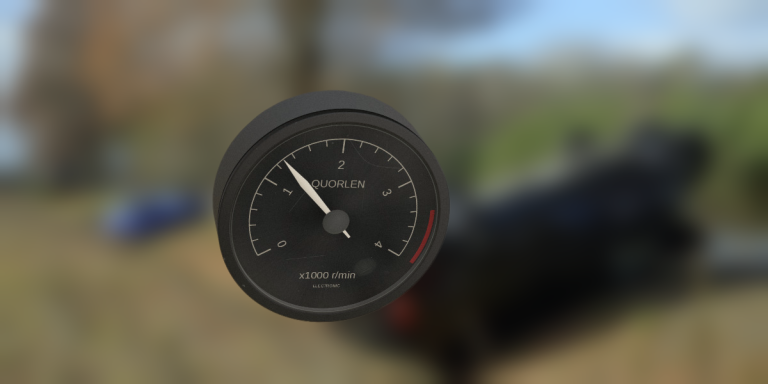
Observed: 1300 rpm
